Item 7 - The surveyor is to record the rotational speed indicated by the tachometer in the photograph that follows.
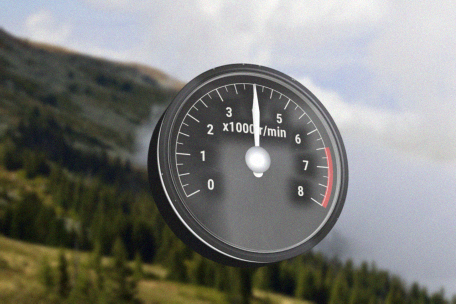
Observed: 4000 rpm
